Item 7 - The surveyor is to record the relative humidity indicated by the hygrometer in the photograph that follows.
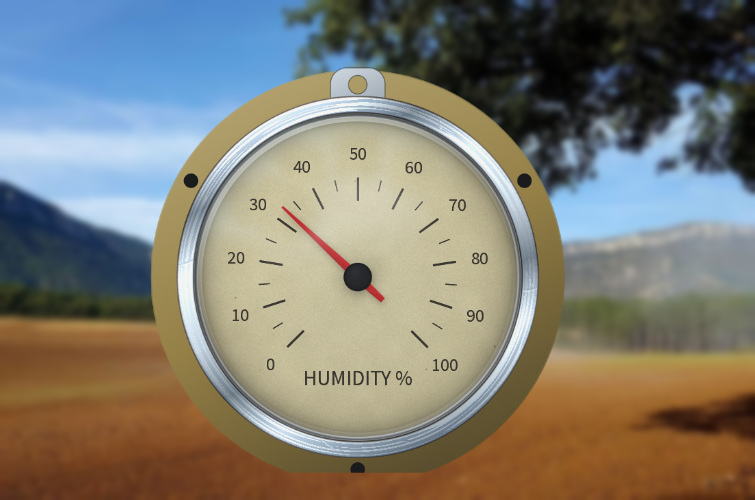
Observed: 32.5 %
